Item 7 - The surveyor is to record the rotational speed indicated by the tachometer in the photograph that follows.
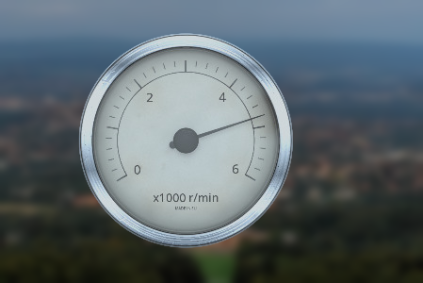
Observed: 4800 rpm
